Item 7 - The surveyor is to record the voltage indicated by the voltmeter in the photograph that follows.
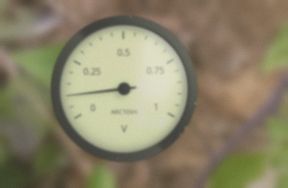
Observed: 0.1 V
